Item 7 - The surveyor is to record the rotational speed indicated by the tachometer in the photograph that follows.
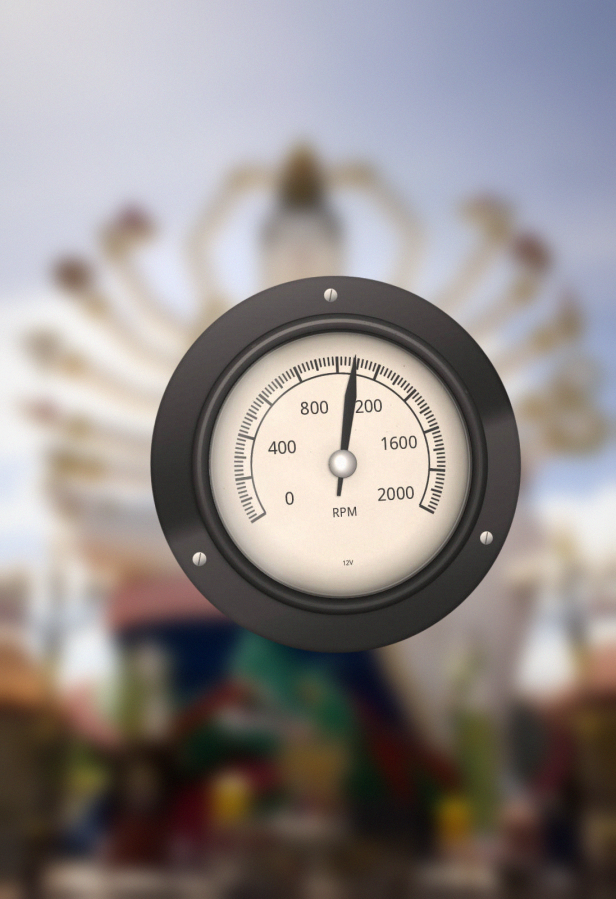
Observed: 1080 rpm
